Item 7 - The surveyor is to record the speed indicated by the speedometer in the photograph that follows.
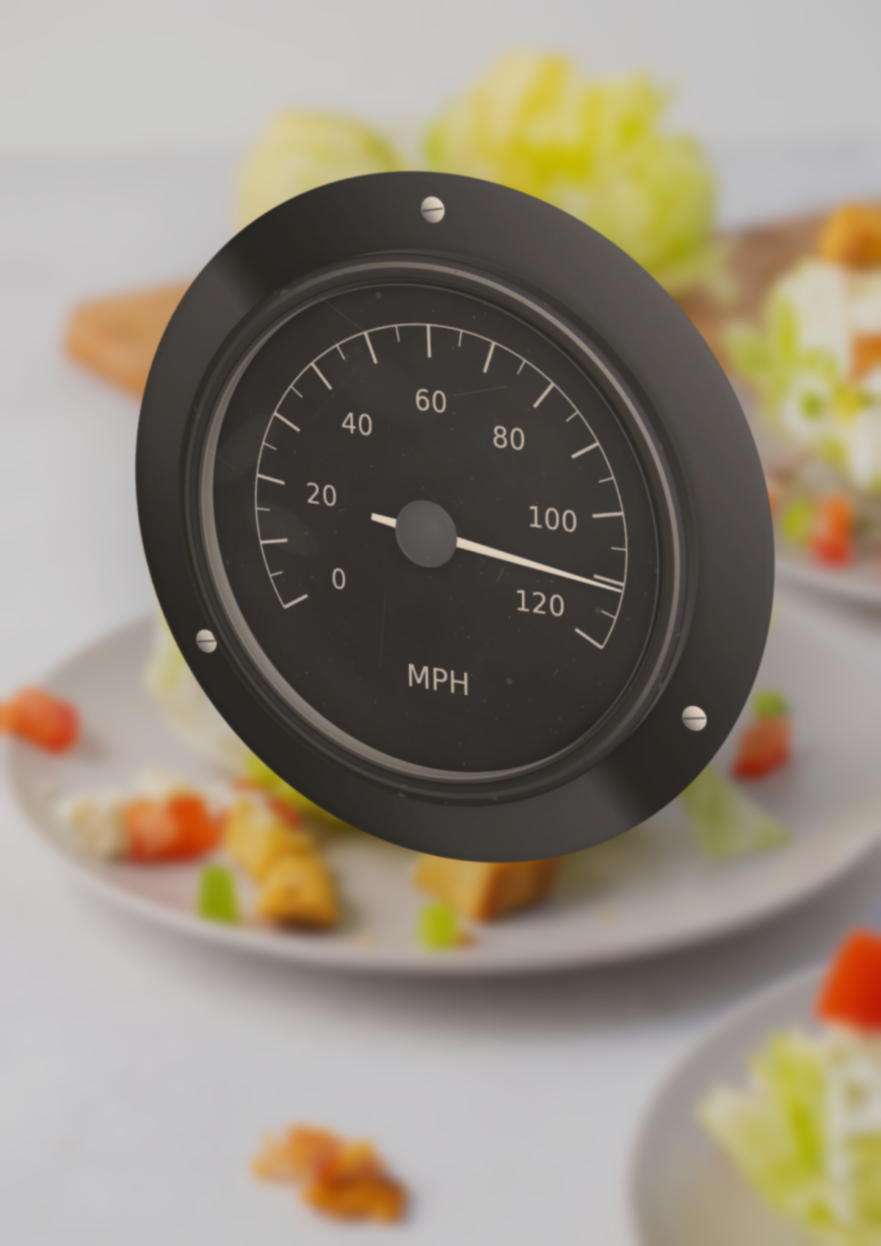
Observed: 110 mph
